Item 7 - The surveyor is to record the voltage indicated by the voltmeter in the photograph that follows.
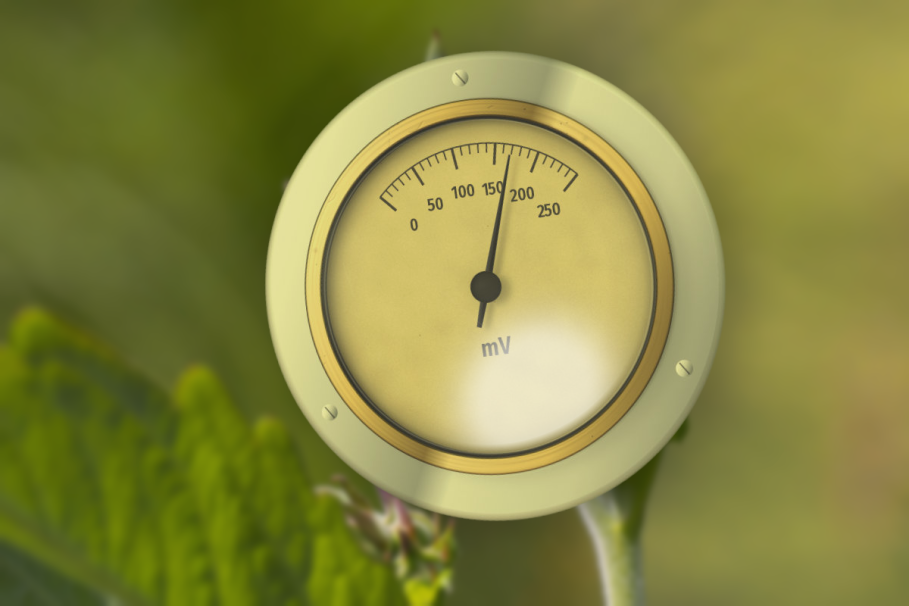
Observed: 170 mV
